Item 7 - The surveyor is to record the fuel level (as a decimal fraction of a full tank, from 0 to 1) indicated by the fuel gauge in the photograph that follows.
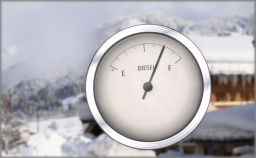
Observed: 0.75
